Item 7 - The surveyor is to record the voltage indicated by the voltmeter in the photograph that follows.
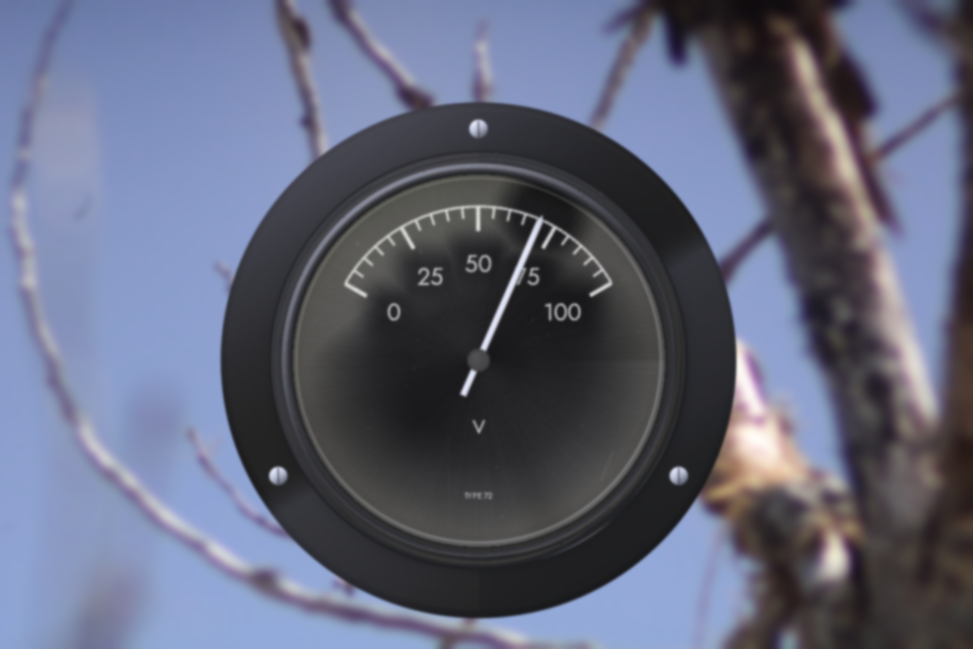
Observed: 70 V
